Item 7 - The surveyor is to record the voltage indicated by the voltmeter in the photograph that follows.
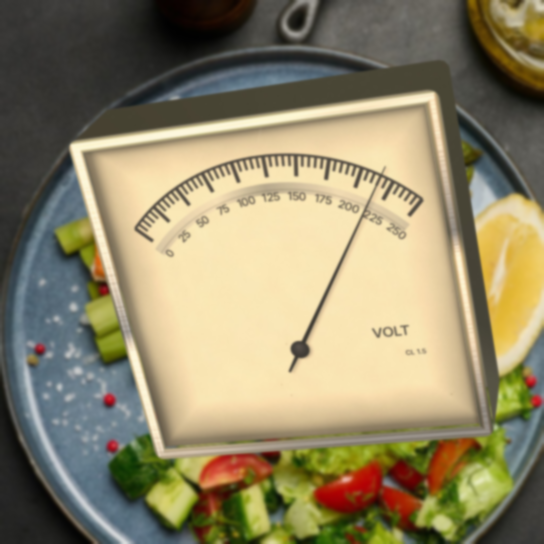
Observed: 215 V
